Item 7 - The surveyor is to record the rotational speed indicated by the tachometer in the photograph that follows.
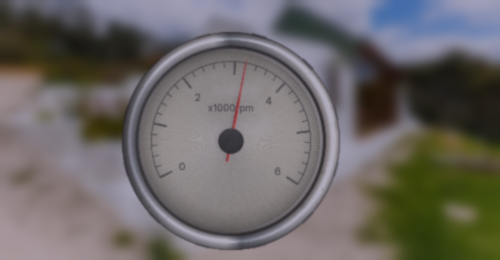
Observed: 3200 rpm
